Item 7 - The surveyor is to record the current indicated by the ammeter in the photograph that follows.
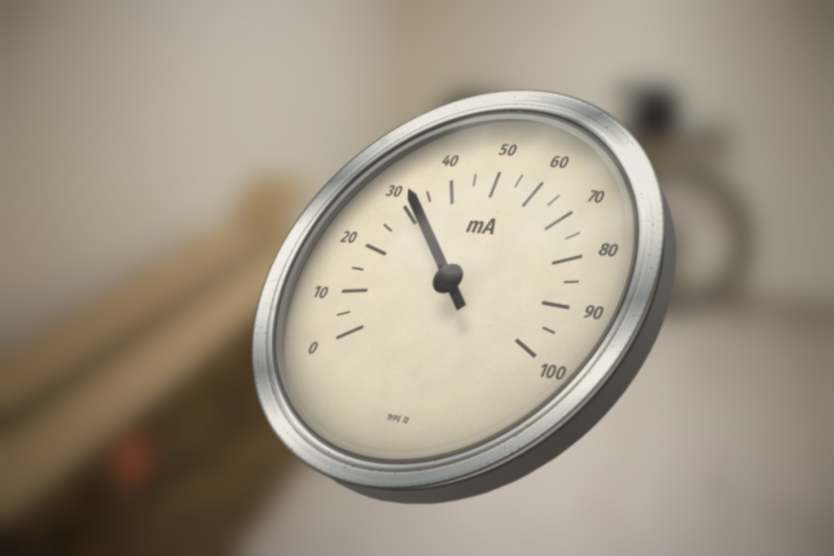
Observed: 32.5 mA
